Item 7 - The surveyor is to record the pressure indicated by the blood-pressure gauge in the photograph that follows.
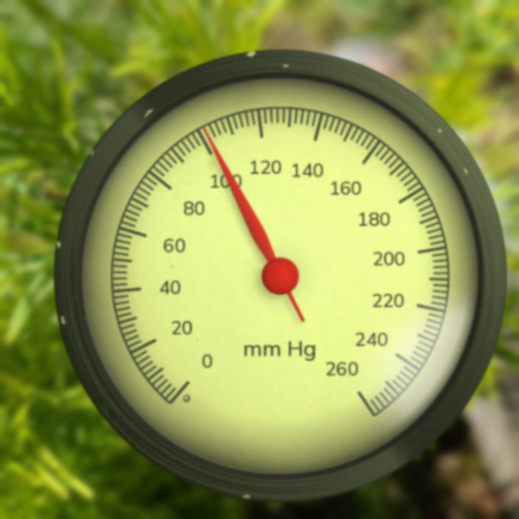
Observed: 102 mmHg
